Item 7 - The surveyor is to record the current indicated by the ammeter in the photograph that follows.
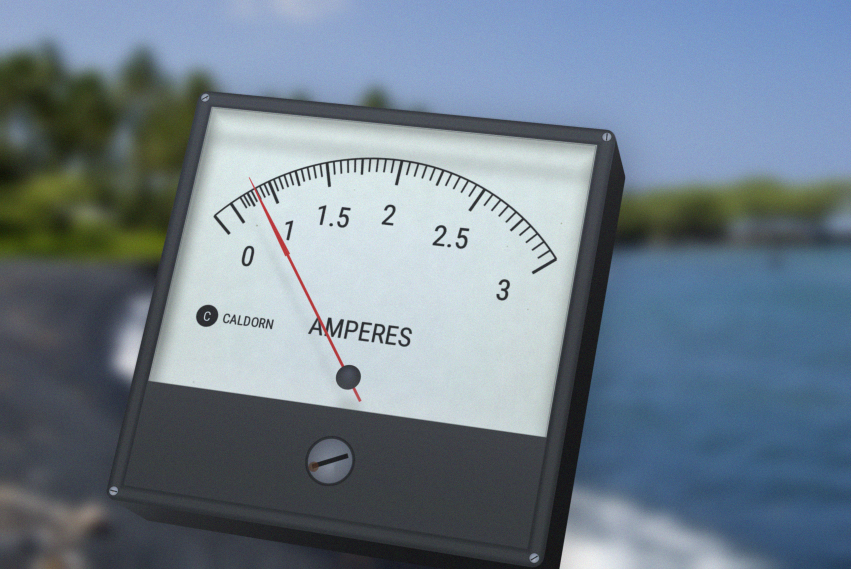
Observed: 0.85 A
